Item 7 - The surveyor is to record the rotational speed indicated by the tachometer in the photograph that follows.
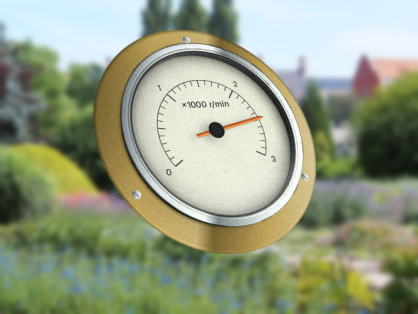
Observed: 2500 rpm
